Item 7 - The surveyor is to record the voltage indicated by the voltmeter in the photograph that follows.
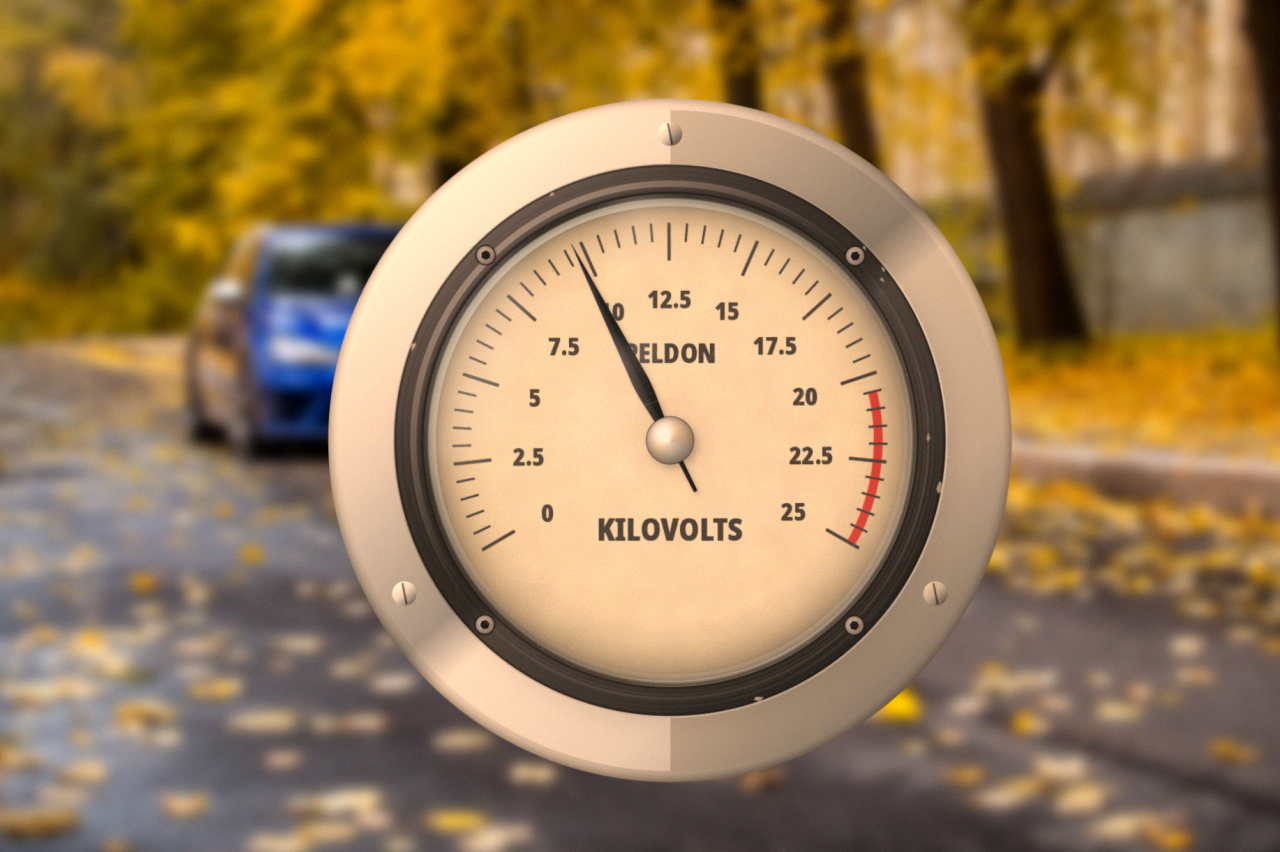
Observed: 9.75 kV
